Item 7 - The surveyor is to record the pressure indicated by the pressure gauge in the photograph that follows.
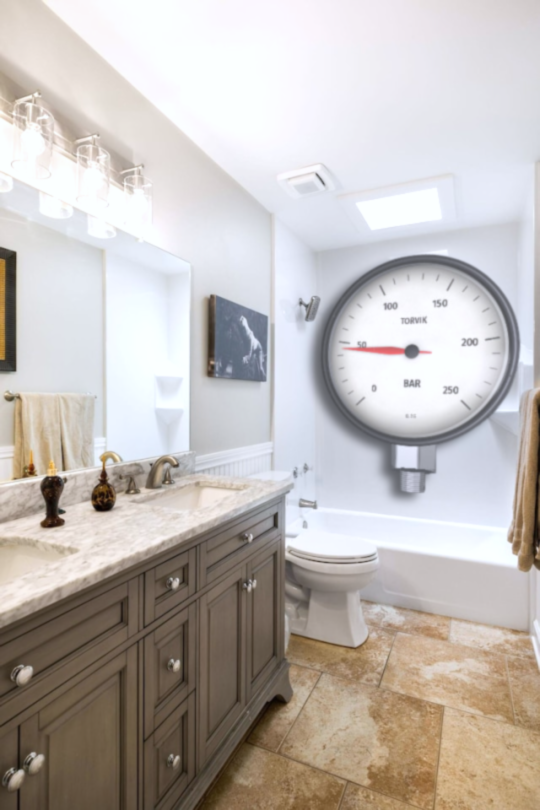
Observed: 45 bar
